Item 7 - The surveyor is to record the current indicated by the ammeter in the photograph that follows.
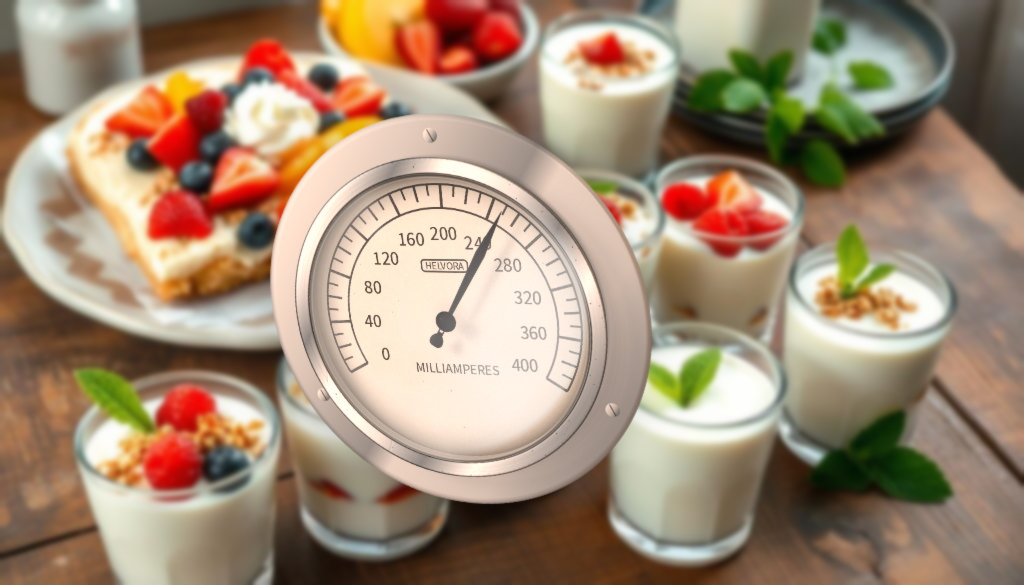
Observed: 250 mA
